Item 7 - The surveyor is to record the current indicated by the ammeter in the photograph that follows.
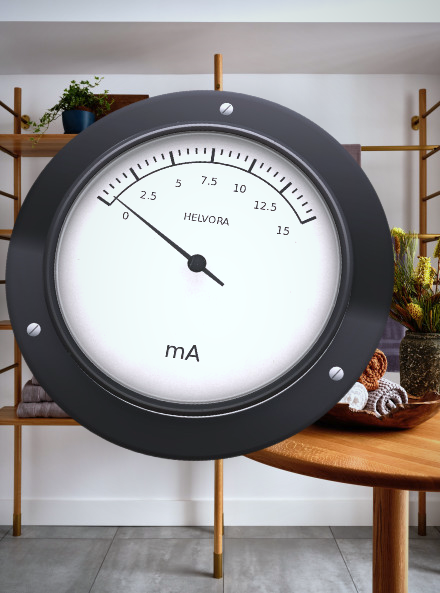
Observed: 0.5 mA
